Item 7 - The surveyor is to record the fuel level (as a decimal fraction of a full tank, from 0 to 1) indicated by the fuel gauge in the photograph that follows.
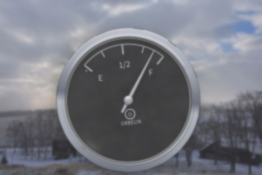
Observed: 0.875
